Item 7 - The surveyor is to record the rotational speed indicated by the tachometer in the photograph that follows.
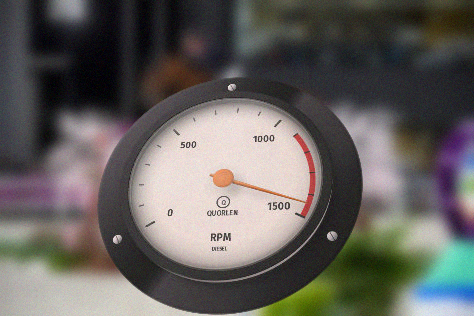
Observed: 1450 rpm
